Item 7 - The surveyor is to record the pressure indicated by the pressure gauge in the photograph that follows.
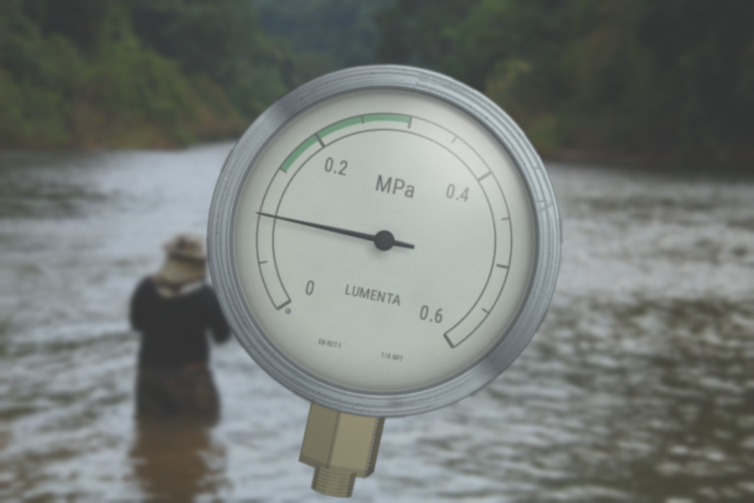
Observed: 0.1 MPa
